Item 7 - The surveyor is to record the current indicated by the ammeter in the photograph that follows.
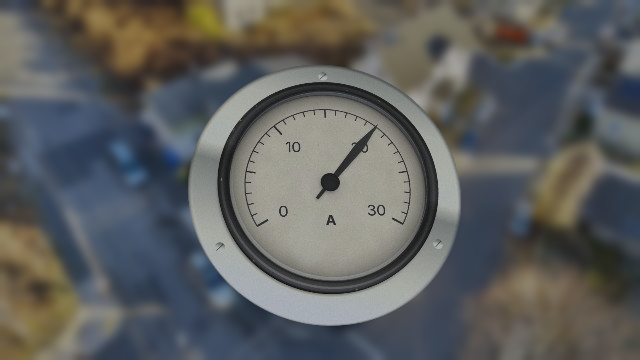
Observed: 20 A
